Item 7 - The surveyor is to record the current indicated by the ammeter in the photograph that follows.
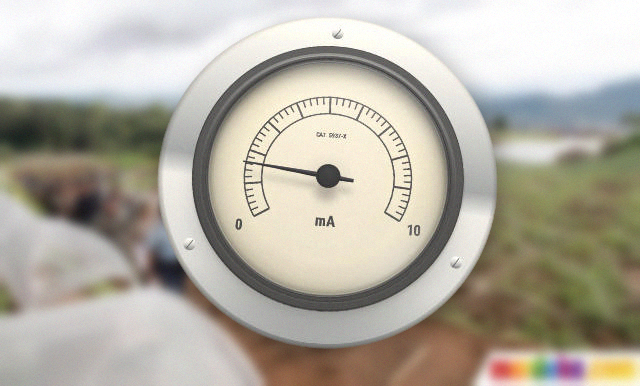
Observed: 1.6 mA
